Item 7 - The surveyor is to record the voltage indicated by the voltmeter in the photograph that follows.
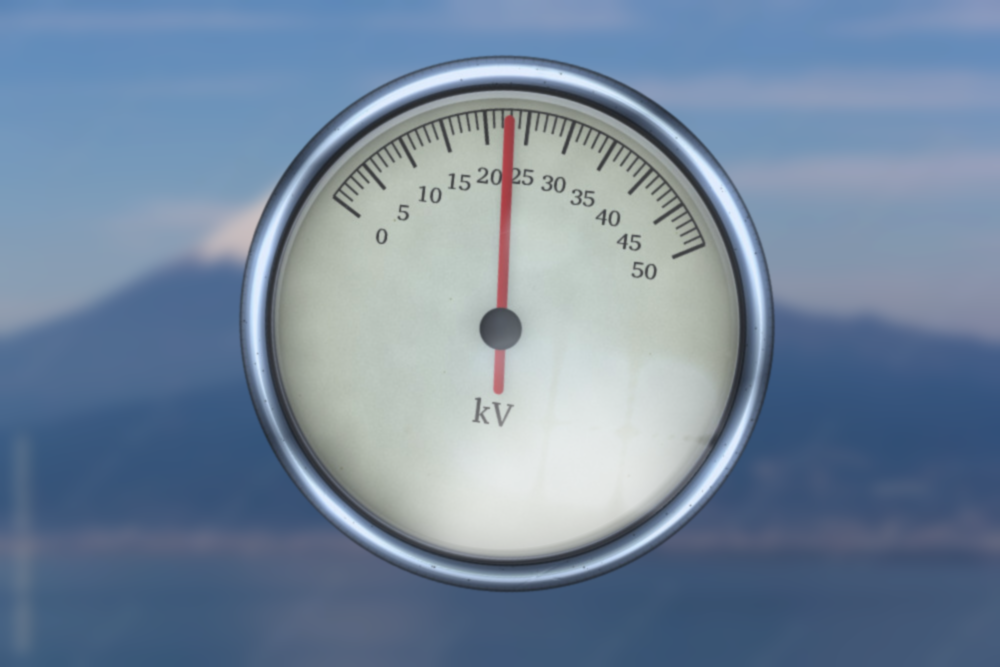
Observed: 23 kV
